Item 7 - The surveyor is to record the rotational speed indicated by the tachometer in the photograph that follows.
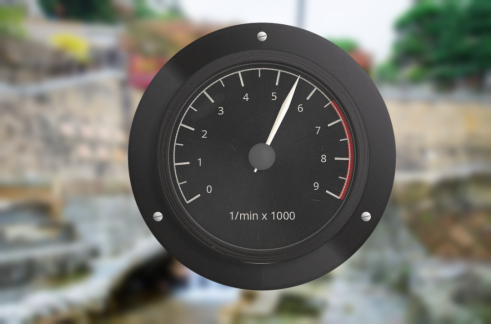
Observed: 5500 rpm
